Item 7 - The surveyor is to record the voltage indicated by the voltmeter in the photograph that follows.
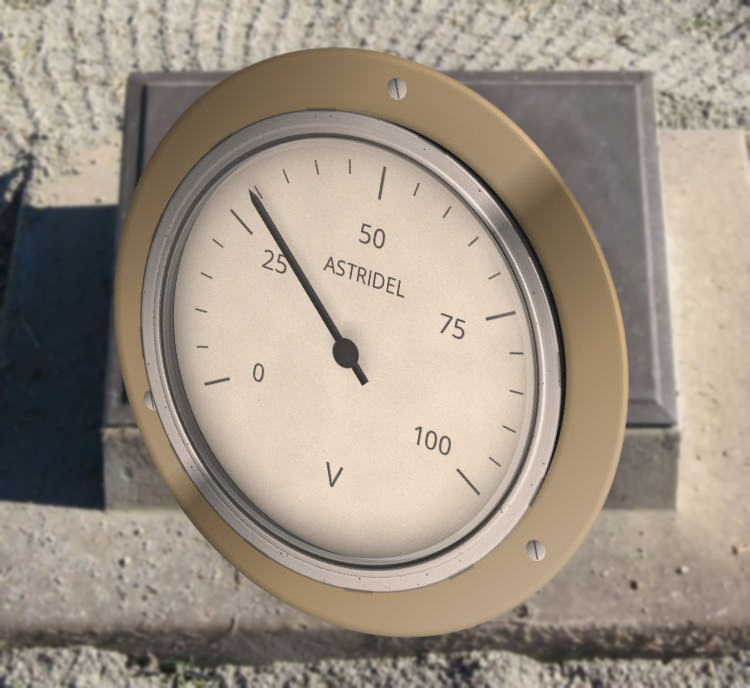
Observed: 30 V
